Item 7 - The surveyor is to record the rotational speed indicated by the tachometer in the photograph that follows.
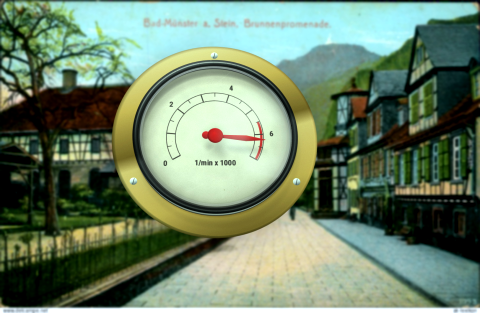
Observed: 6250 rpm
